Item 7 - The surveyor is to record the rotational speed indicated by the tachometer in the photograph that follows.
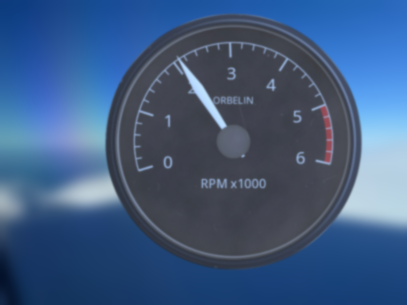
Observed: 2100 rpm
